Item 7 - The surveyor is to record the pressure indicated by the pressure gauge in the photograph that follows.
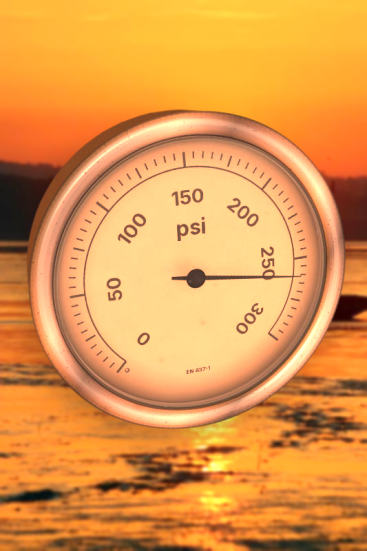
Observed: 260 psi
